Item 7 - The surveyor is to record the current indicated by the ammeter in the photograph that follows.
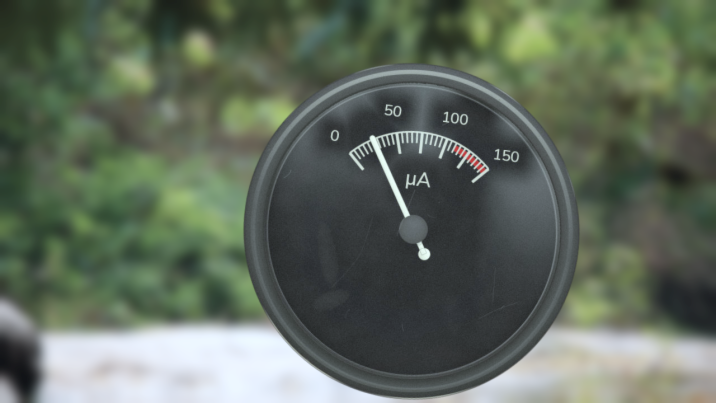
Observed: 25 µA
